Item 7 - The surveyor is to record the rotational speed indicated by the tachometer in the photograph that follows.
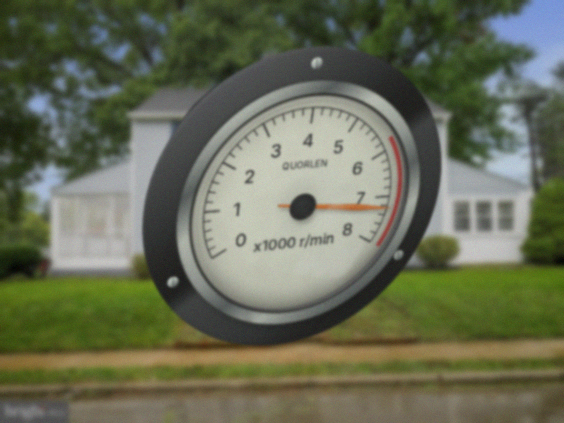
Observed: 7200 rpm
